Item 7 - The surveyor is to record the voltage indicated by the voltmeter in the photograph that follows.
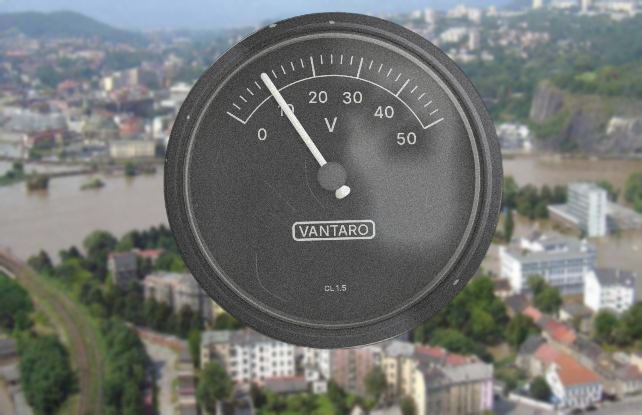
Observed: 10 V
